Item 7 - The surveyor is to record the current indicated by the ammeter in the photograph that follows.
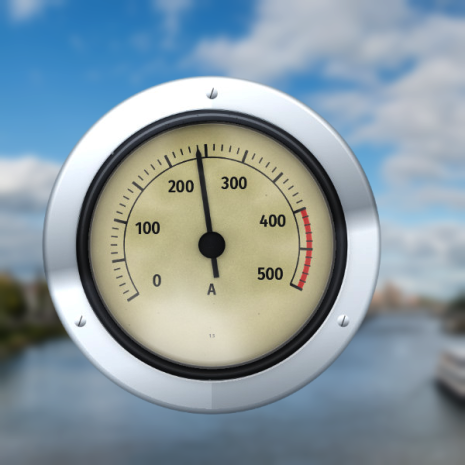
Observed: 240 A
